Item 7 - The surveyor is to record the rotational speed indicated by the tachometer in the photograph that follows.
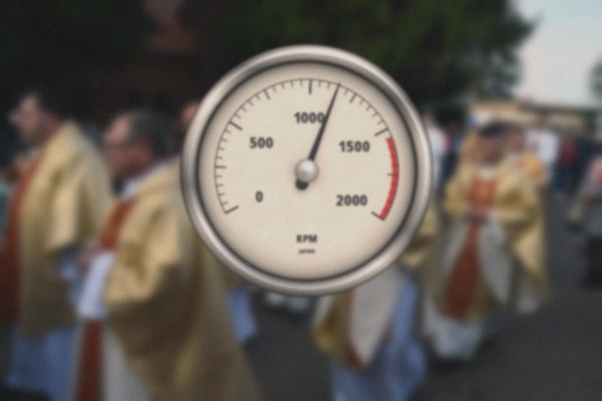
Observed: 1150 rpm
